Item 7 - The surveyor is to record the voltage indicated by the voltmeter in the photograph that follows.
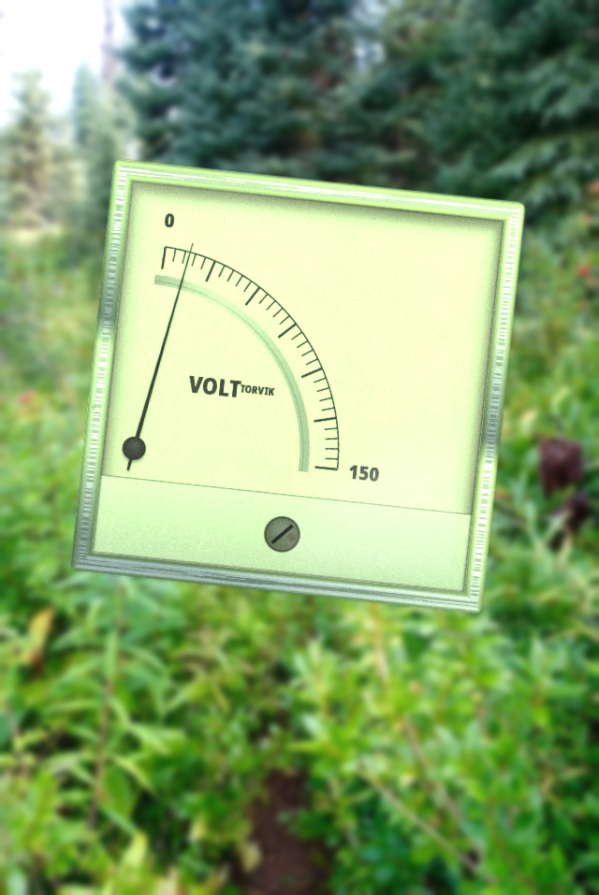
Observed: 12.5 V
